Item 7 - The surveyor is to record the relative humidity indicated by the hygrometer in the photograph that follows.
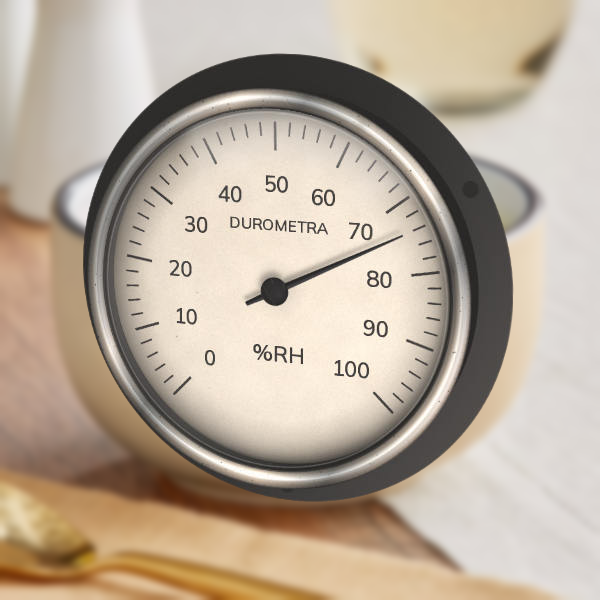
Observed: 74 %
